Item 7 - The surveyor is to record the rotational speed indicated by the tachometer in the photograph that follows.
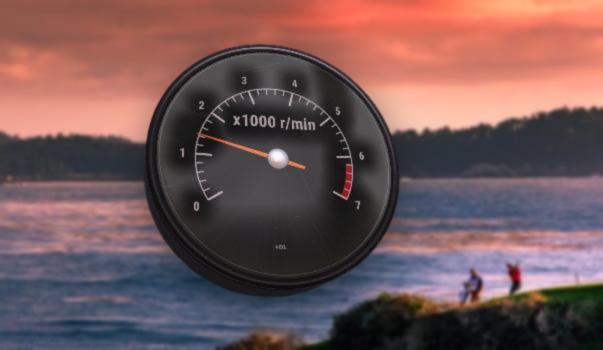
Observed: 1400 rpm
